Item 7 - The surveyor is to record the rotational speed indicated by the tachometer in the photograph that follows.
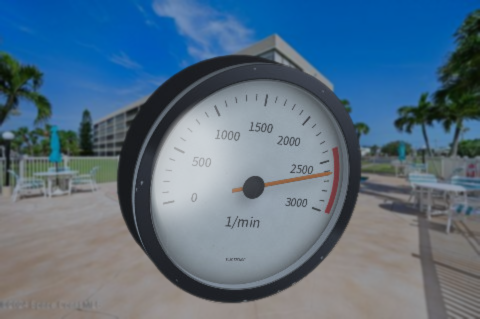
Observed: 2600 rpm
